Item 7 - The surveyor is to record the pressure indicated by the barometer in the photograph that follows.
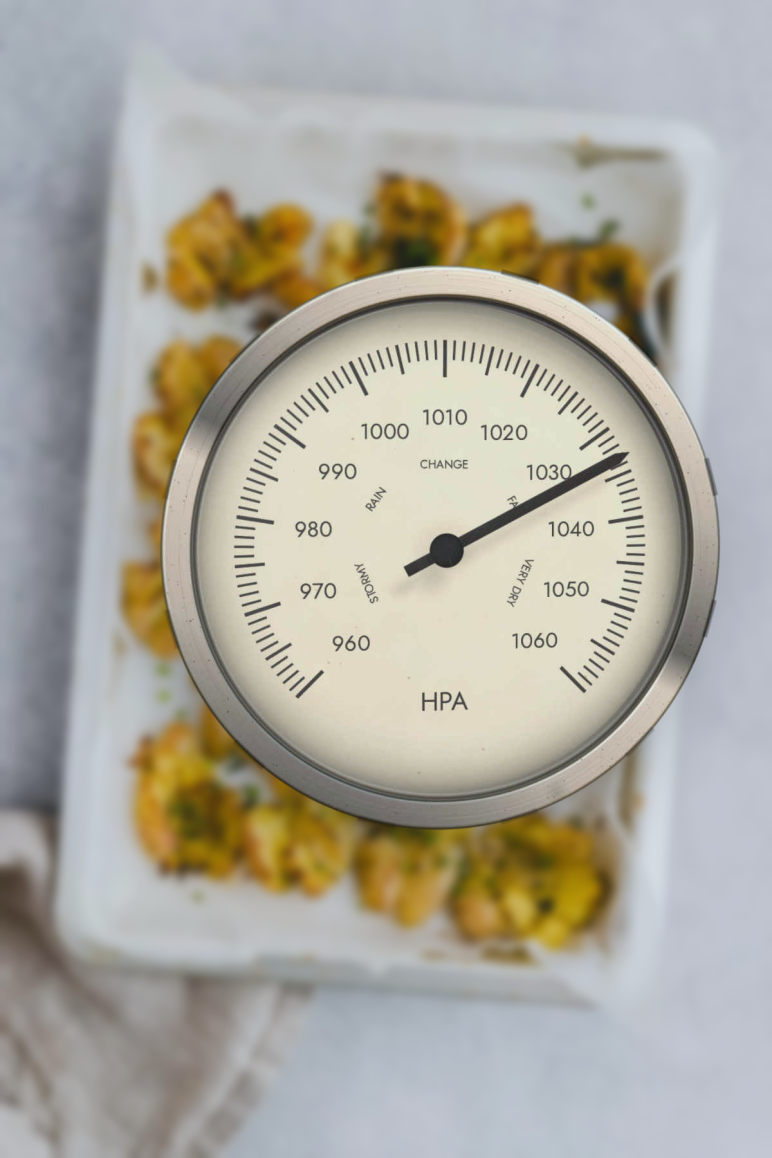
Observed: 1033 hPa
